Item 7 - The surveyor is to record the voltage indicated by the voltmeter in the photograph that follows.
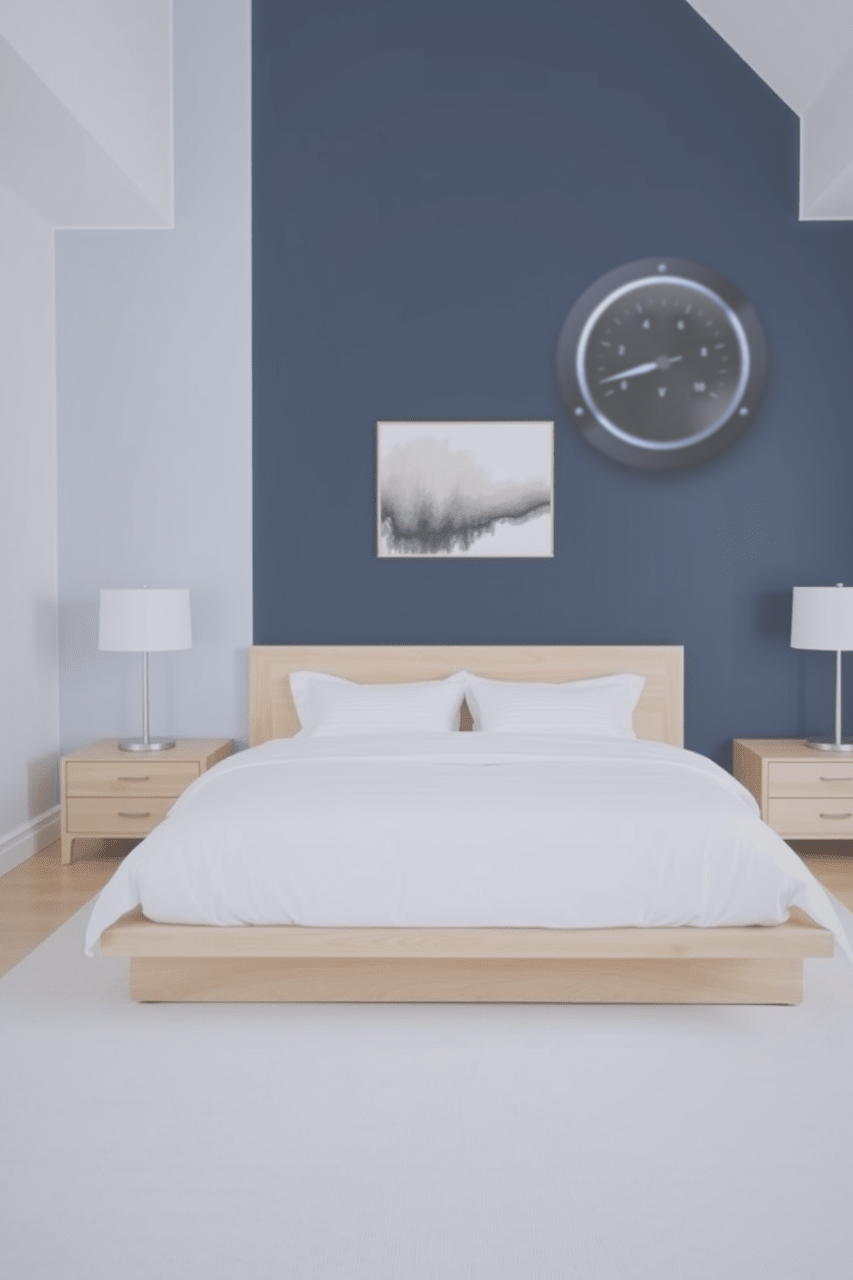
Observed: 0.5 V
